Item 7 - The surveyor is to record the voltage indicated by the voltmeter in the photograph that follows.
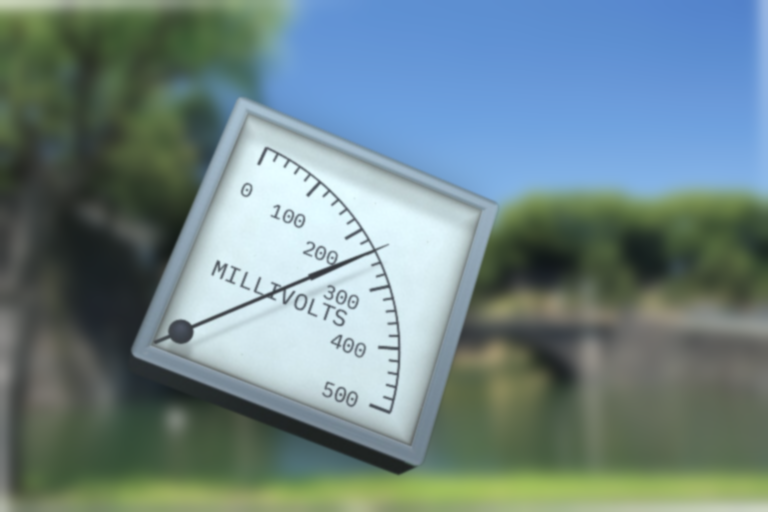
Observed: 240 mV
